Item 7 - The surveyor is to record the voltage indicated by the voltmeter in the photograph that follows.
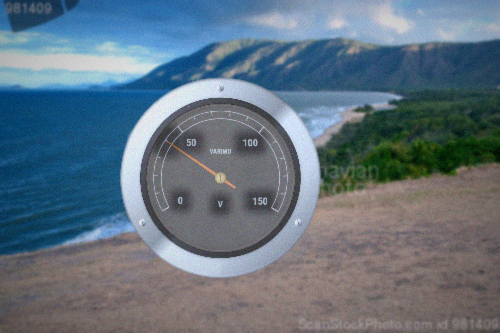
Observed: 40 V
